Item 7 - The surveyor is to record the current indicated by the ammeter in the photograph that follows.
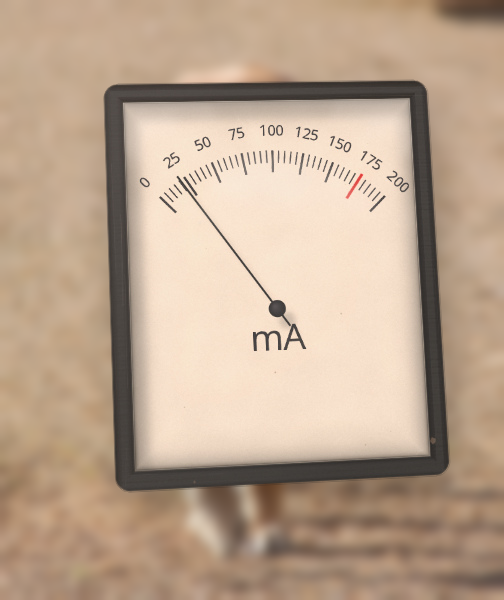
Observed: 20 mA
